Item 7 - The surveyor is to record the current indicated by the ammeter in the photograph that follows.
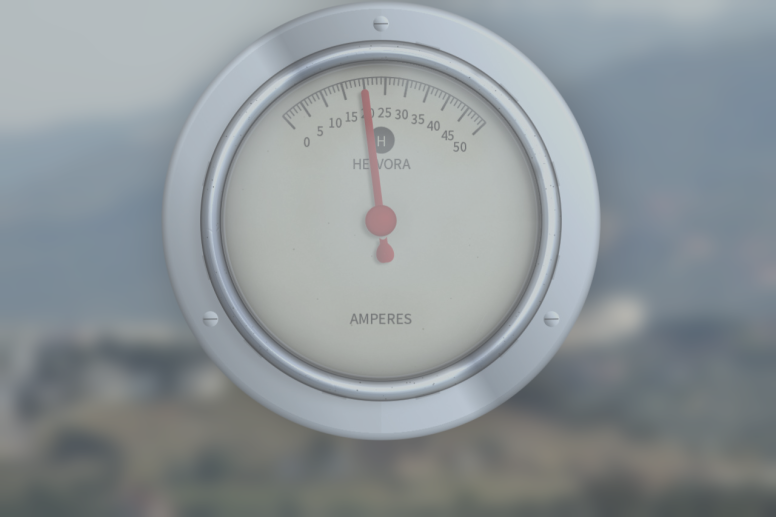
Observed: 20 A
